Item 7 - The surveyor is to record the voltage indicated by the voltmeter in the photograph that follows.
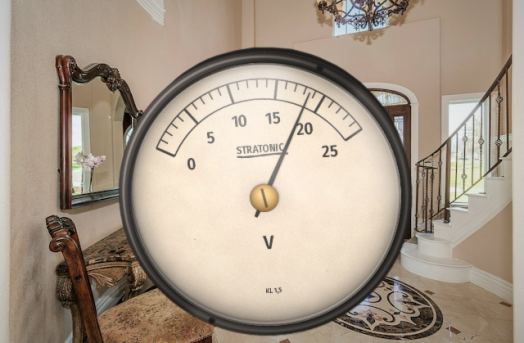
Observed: 18.5 V
